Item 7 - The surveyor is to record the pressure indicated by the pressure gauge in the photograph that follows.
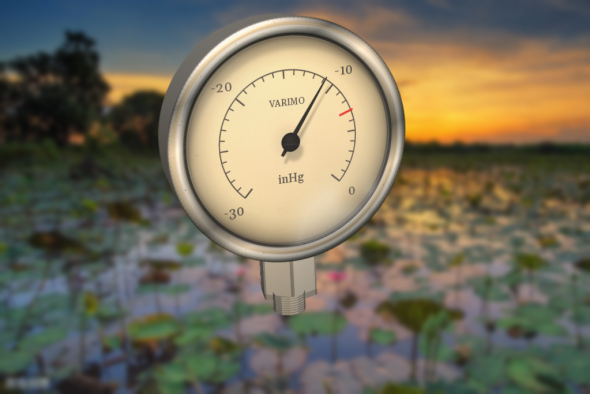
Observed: -11 inHg
